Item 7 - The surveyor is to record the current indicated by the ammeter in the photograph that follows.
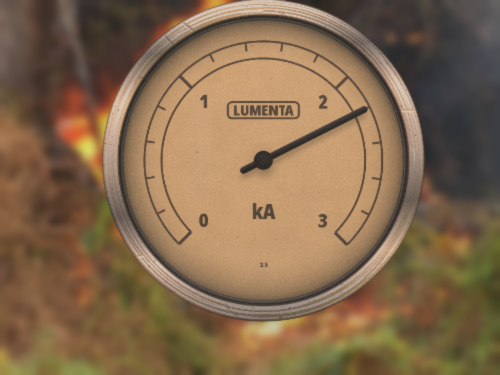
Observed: 2.2 kA
